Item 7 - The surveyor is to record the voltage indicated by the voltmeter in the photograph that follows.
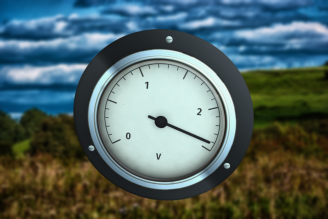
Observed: 2.4 V
